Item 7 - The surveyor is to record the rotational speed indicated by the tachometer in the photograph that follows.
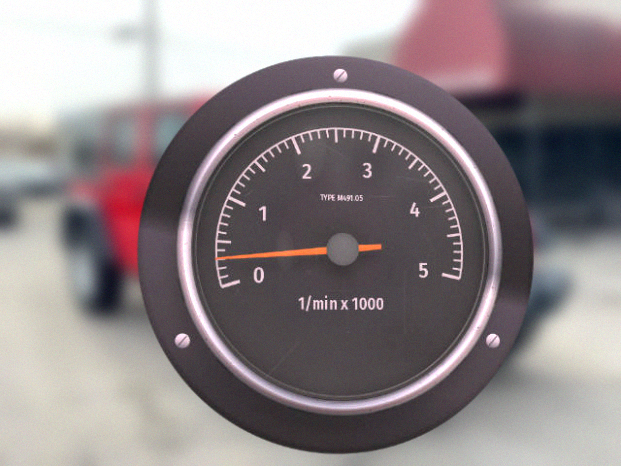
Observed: 300 rpm
